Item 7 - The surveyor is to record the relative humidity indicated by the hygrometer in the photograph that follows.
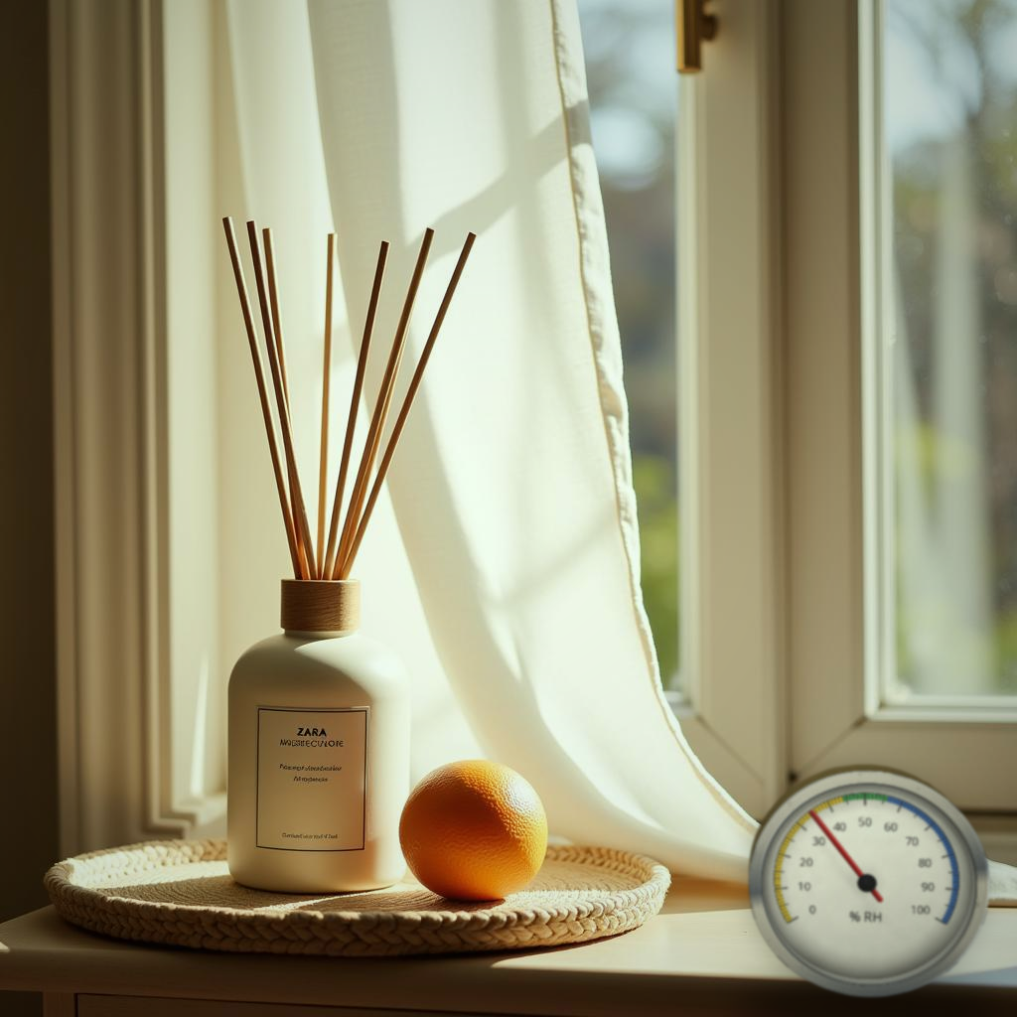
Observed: 35 %
